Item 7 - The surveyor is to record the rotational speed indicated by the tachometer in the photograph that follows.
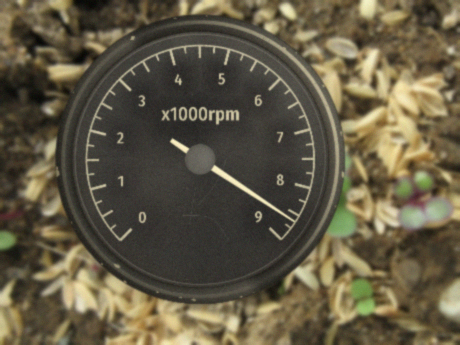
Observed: 8625 rpm
